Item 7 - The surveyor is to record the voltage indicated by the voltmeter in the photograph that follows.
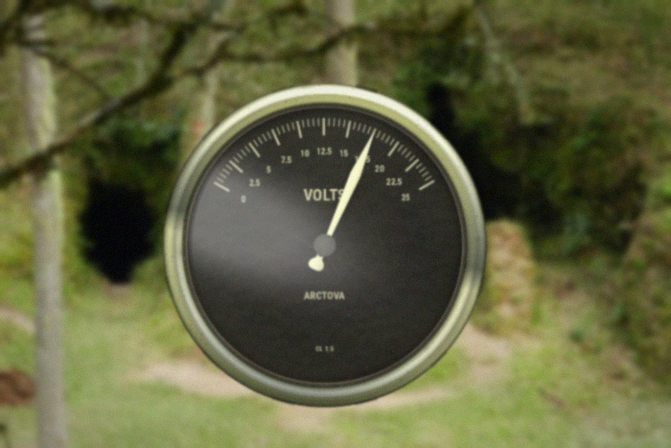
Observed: 17.5 V
